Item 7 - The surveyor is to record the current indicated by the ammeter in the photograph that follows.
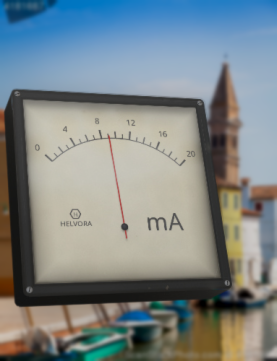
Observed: 9 mA
